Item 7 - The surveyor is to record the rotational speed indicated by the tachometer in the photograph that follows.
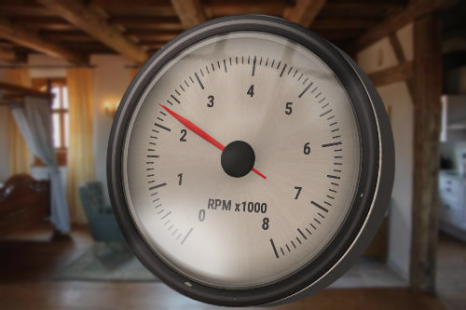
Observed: 2300 rpm
